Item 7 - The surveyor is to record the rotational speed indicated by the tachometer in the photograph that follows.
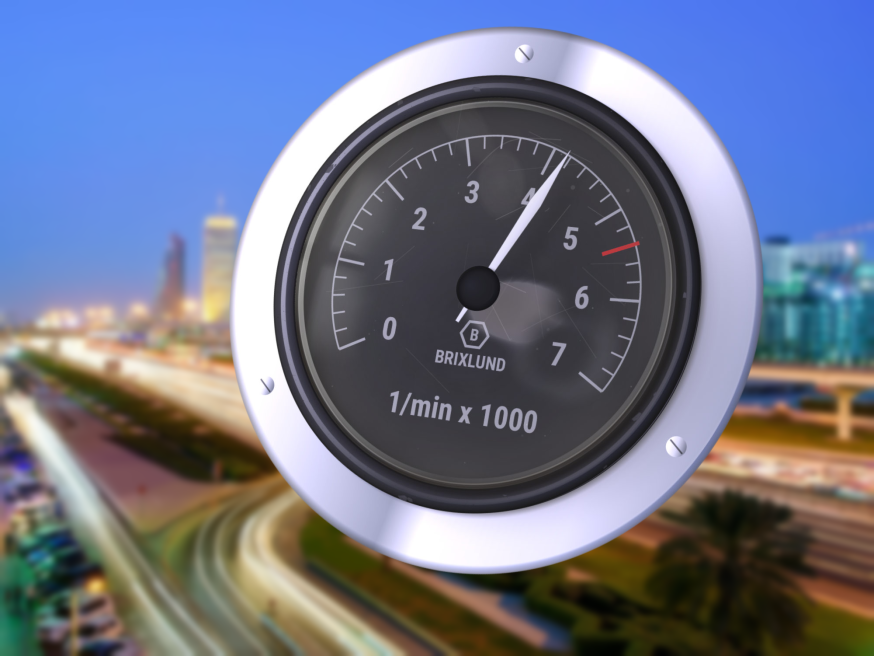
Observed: 4200 rpm
